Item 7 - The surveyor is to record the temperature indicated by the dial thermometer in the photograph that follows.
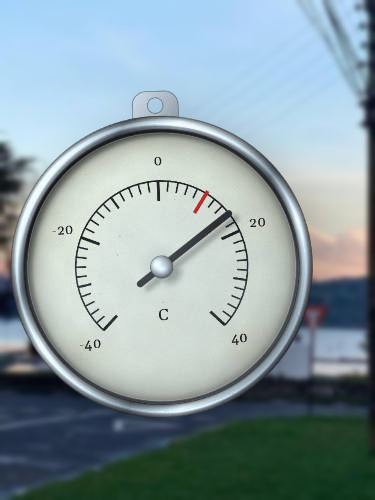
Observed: 16 °C
